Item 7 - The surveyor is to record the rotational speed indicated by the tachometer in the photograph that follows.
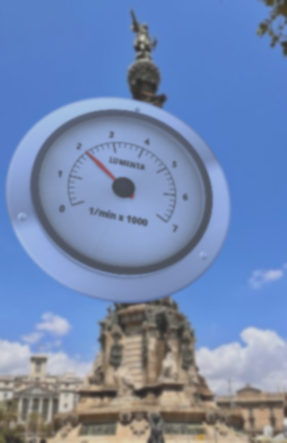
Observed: 2000 rpm
